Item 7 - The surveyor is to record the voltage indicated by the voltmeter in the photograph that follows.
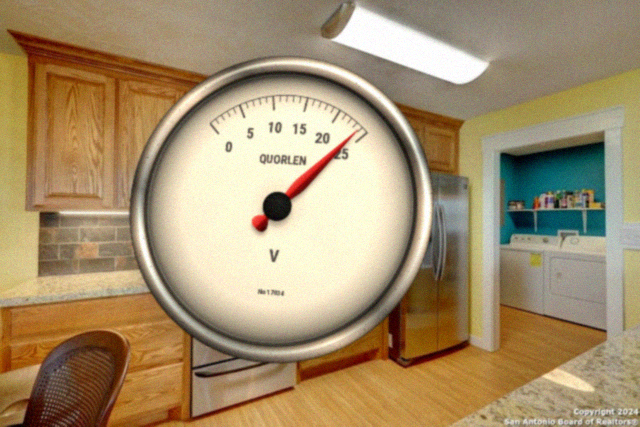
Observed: 24 V
